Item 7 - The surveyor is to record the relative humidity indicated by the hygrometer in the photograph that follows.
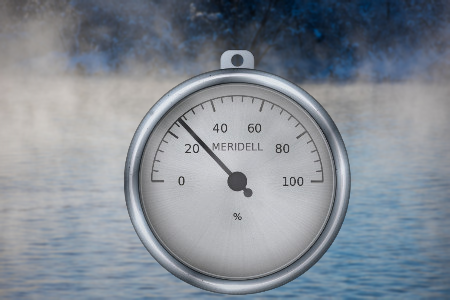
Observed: 26 %
